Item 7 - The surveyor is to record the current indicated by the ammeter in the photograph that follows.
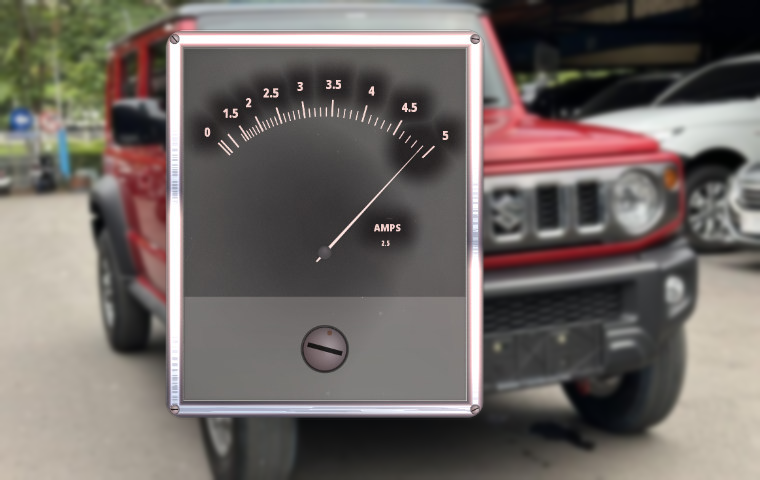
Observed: 4.9 A
